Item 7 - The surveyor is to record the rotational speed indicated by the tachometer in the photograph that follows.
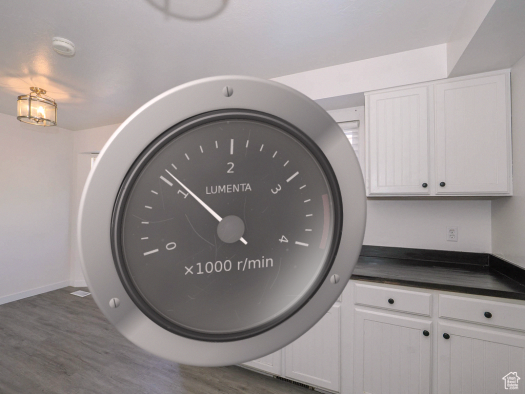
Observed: 1100 rpm
